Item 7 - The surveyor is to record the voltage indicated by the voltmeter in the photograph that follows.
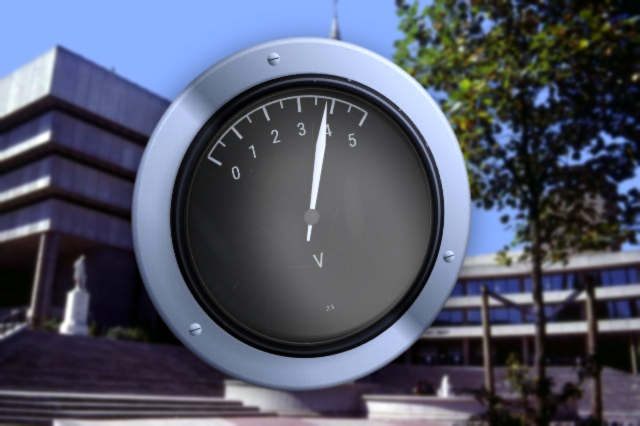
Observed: 3.75 V
